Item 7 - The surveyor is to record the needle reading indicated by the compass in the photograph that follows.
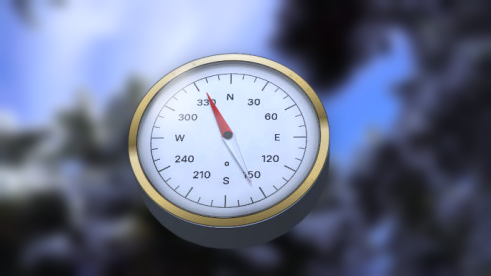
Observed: 335 °
